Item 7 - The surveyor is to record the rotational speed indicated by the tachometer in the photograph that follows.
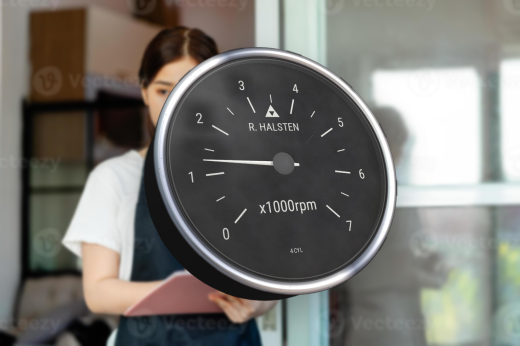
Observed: 1250 rpm
